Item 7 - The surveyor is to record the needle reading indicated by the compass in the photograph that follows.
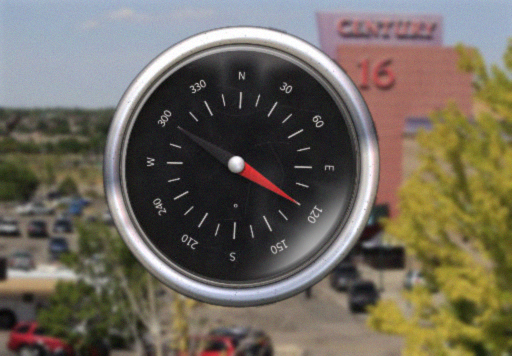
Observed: 120 °
